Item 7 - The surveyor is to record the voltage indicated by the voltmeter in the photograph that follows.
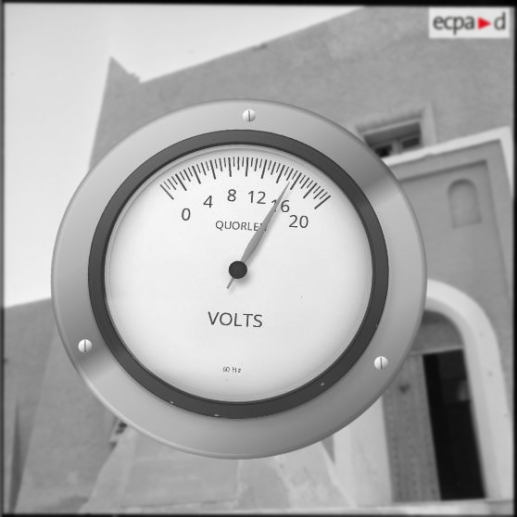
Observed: 15.5 V
